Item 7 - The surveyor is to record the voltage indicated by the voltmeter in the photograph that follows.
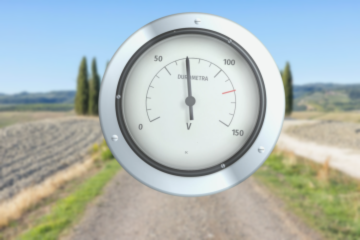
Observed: 70 V
